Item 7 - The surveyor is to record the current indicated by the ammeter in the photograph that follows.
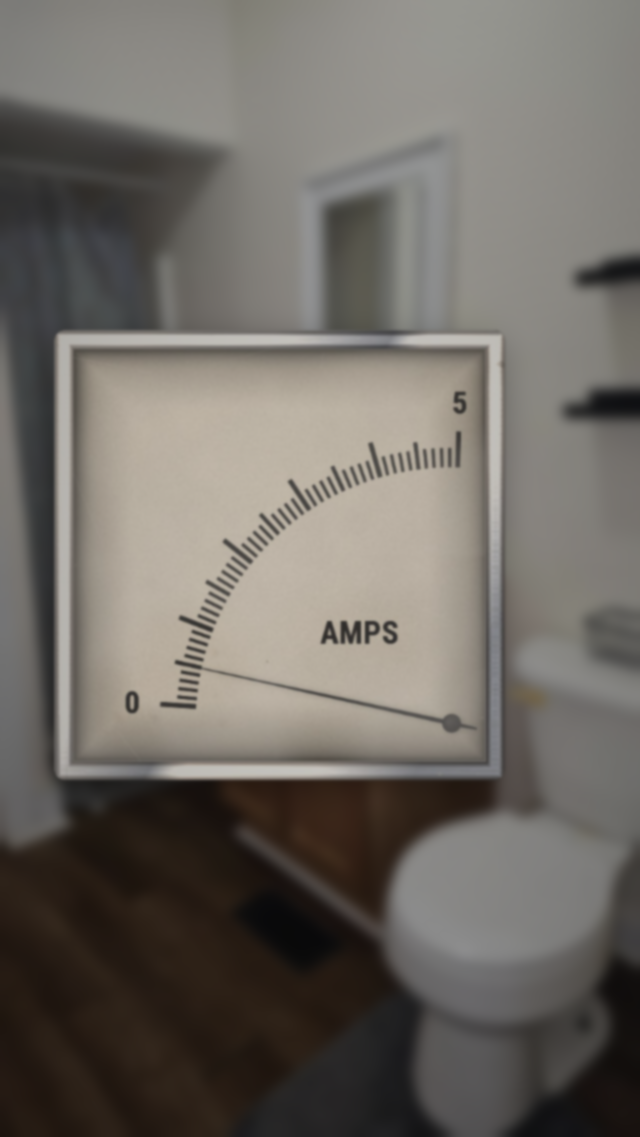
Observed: 0.5 A
